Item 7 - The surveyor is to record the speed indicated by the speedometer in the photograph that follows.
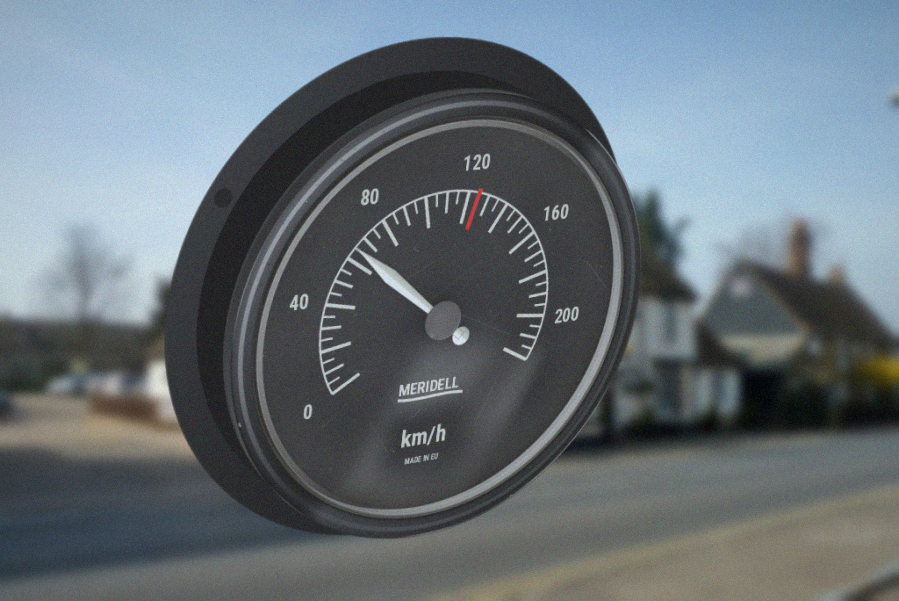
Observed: 65 km/h
